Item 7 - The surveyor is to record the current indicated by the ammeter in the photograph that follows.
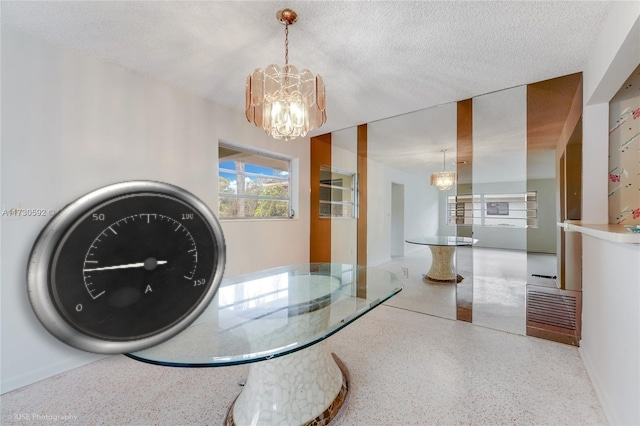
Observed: 20 A
